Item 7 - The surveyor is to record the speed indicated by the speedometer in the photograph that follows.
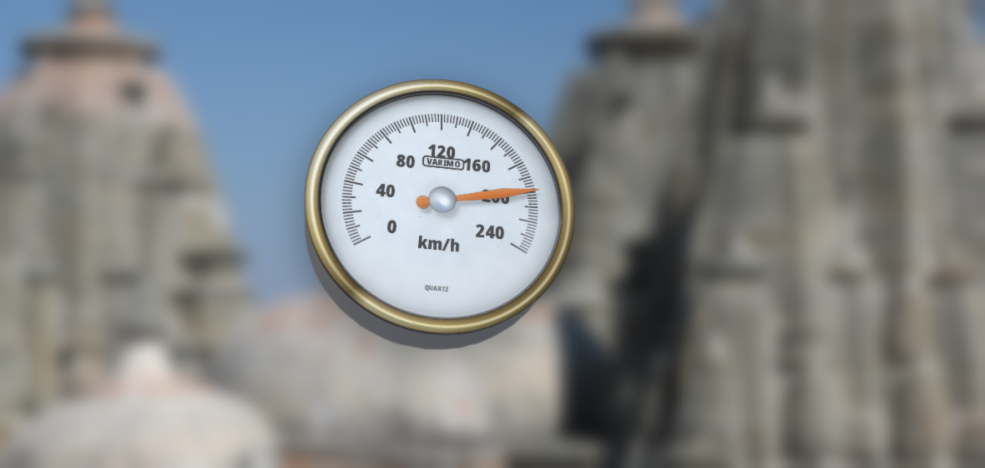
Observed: 200 km/h
